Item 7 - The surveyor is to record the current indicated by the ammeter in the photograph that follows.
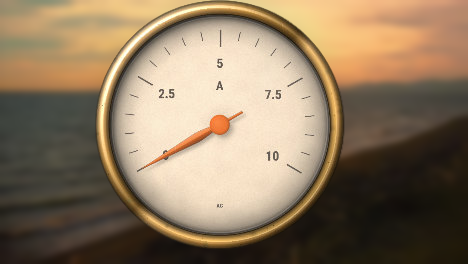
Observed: 0 A
